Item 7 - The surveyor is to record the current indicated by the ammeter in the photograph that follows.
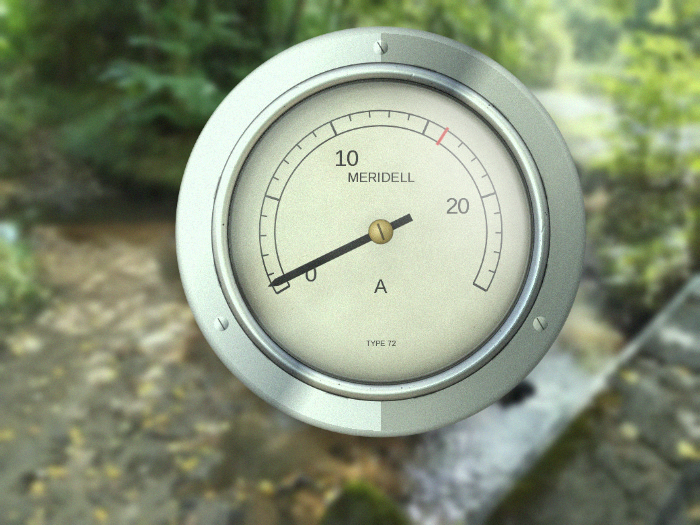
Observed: 0.5 A
